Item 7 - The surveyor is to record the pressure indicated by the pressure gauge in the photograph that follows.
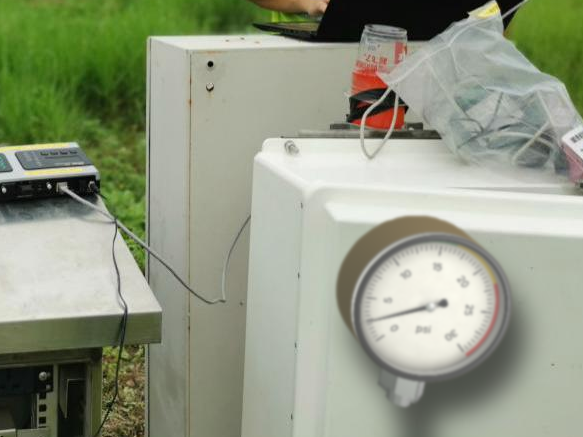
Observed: 2.5 psi
